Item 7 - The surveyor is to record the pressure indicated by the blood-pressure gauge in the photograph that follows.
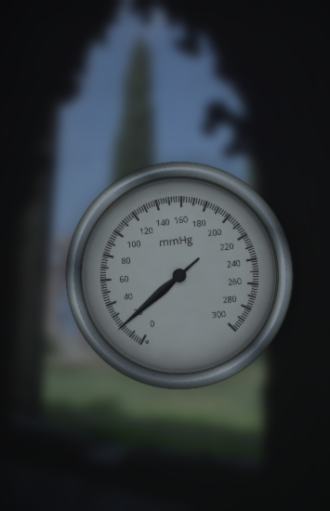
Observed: 20 mmHg
